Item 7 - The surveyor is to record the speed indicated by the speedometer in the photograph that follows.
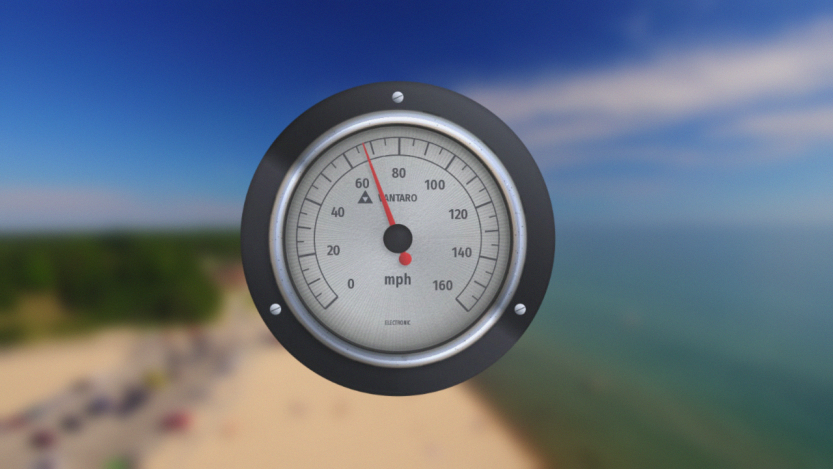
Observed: 67.5 mph
